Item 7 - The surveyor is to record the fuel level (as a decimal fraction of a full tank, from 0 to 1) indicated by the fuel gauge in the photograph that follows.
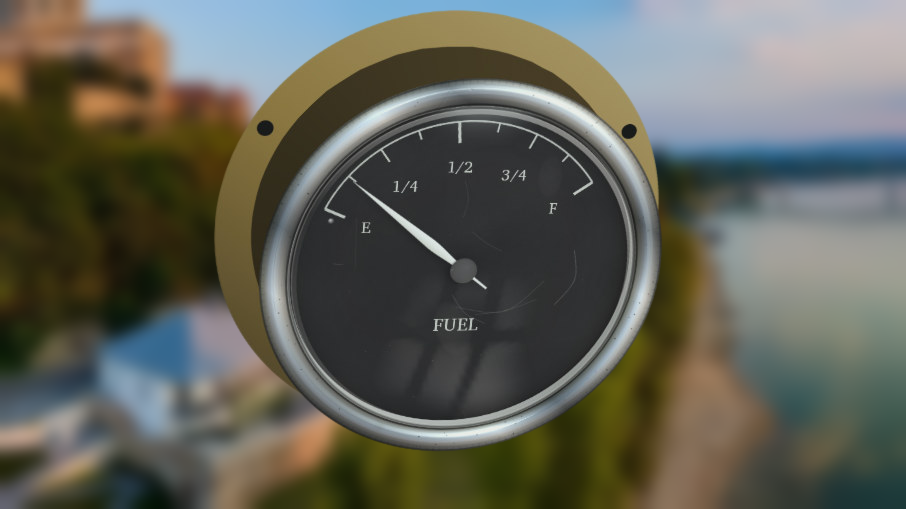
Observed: 0.125
